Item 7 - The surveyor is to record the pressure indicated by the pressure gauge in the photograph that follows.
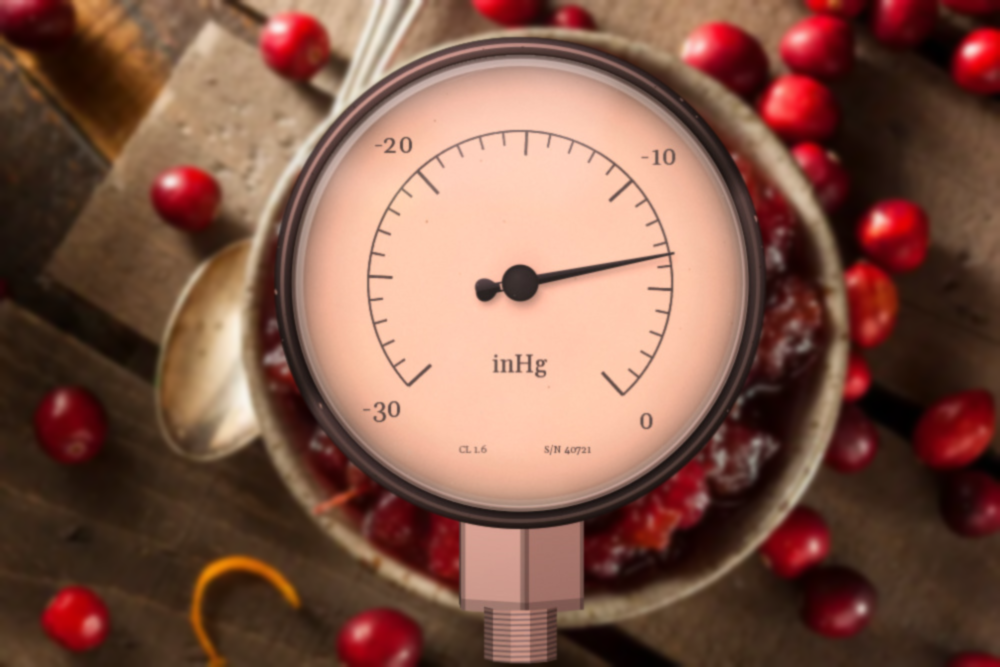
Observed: -6.5 inHg
